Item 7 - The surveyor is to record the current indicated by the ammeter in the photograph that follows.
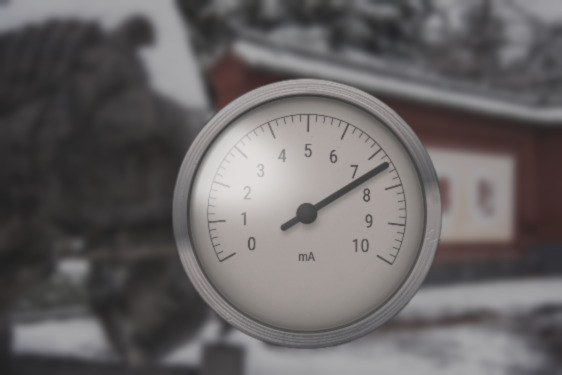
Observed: 7.4 mA
